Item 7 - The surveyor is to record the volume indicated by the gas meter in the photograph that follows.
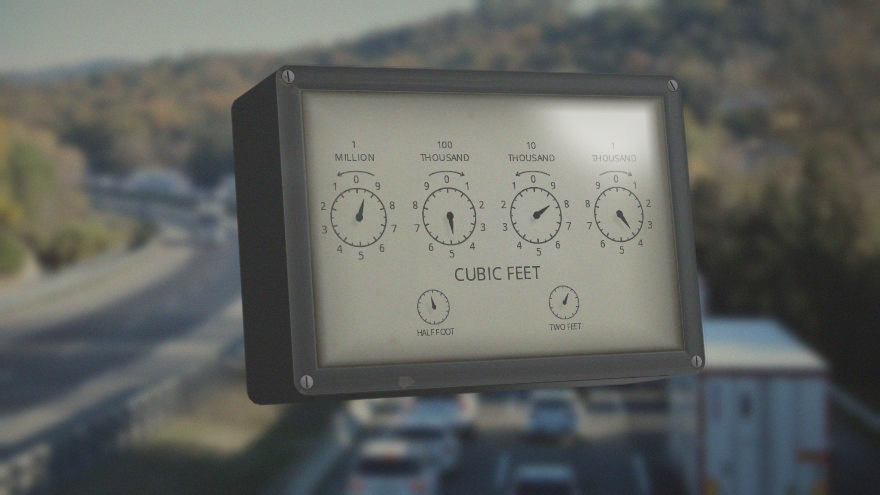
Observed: 948400 ft³
